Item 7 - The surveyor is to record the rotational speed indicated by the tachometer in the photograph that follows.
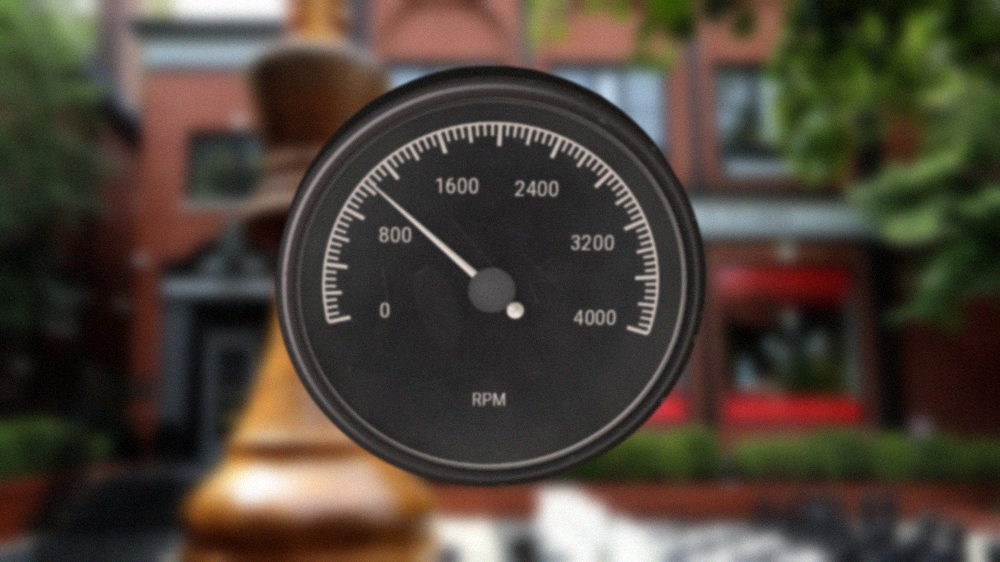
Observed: 1050 rpm
